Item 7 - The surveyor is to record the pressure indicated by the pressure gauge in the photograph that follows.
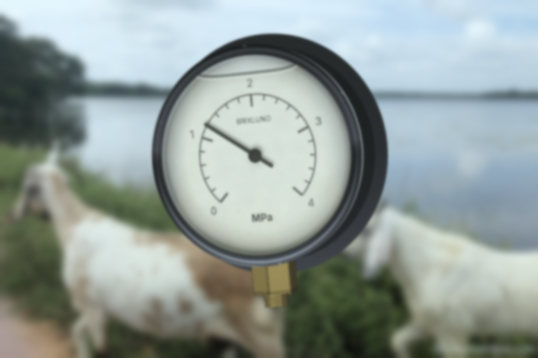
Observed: 1.2 MPa
